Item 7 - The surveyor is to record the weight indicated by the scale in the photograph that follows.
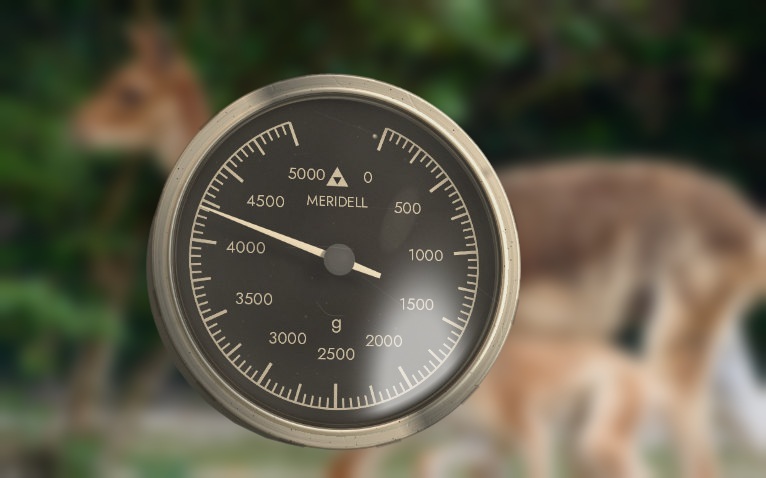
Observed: 4200 g
